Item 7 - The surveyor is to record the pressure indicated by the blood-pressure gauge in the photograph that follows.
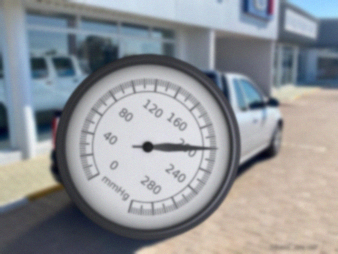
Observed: 200 mmHg
